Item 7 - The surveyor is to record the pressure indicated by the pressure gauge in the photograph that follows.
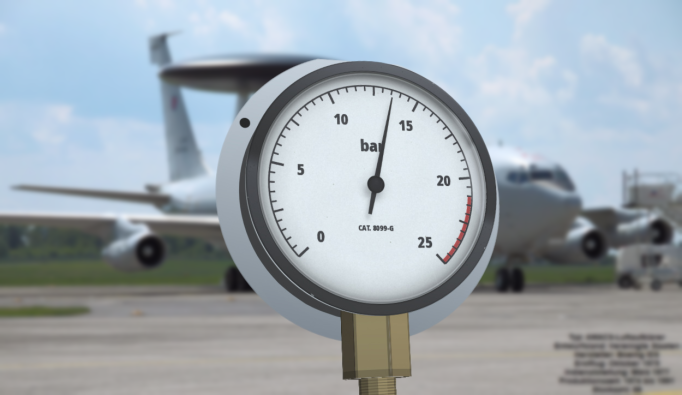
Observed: 13.5 bar
